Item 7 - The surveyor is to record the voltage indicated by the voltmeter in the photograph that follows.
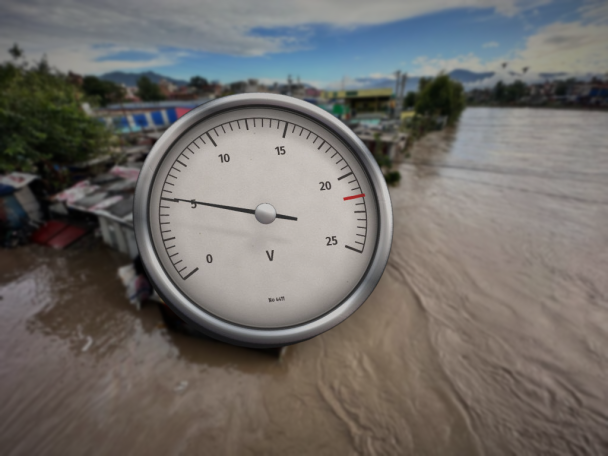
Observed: 5 V
